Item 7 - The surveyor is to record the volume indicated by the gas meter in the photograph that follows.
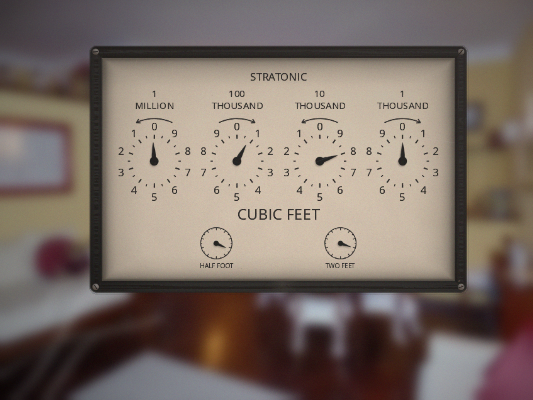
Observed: 8000 ft³
